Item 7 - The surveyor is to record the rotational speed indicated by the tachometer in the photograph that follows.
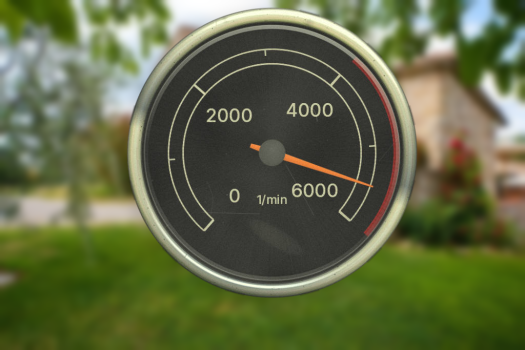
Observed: 5500 rpm
